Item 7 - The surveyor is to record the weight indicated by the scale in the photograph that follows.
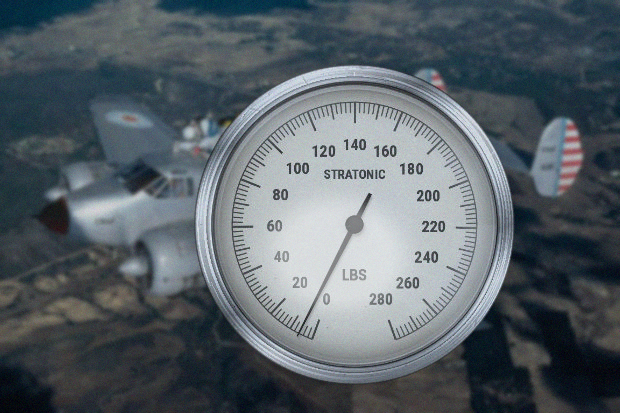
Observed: 6 lb
